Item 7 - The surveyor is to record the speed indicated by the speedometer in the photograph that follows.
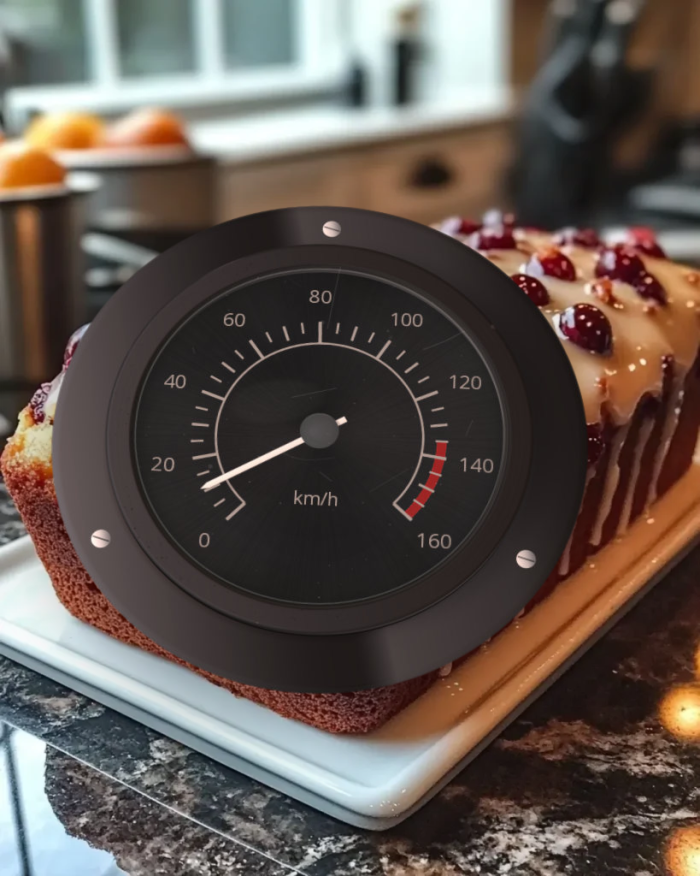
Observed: 10 km/h
